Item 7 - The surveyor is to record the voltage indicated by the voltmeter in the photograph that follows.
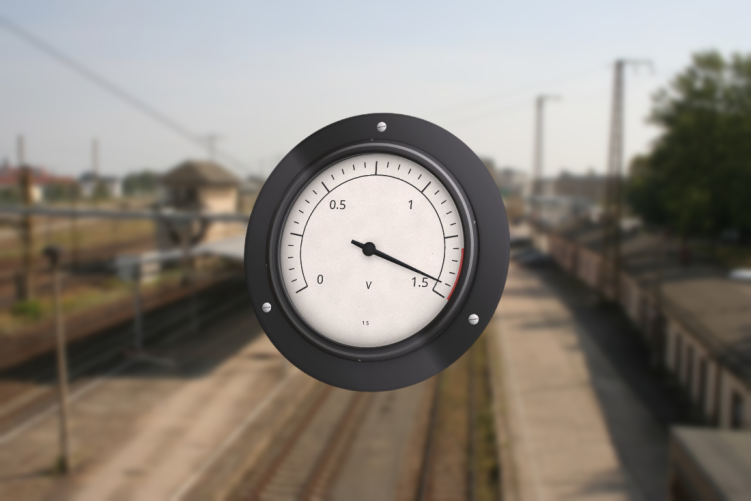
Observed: 1.45 V
